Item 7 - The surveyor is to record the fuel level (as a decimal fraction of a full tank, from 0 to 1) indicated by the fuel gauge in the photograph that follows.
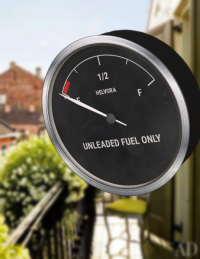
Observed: 0
